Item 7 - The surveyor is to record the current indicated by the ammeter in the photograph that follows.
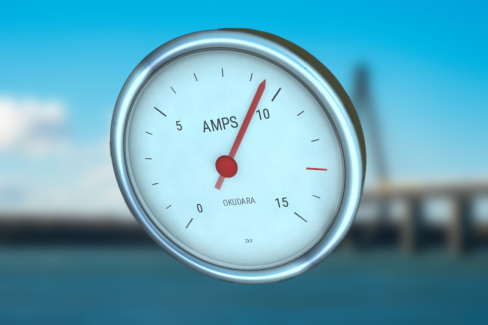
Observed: 9.5 A
